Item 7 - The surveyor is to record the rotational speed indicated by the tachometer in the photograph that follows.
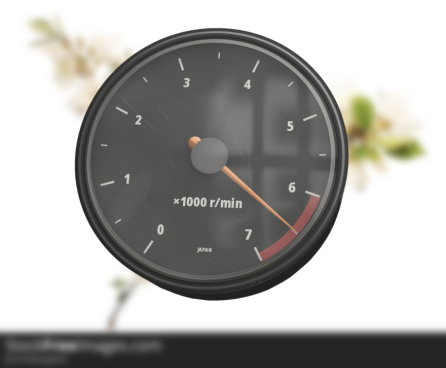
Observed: 6500 rpm
